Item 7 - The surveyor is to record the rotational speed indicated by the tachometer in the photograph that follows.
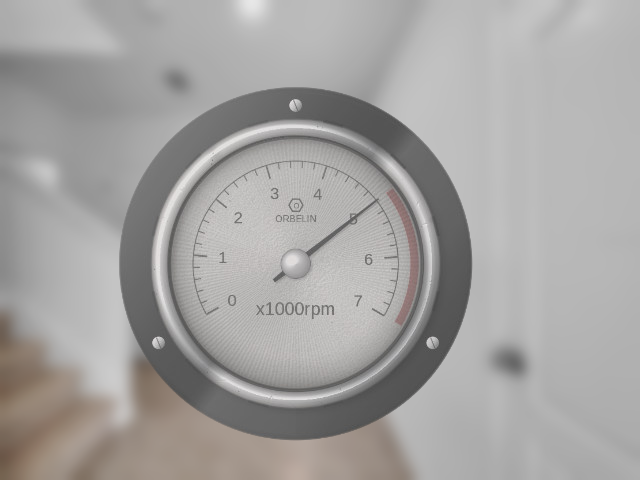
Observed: 5000 rpm
